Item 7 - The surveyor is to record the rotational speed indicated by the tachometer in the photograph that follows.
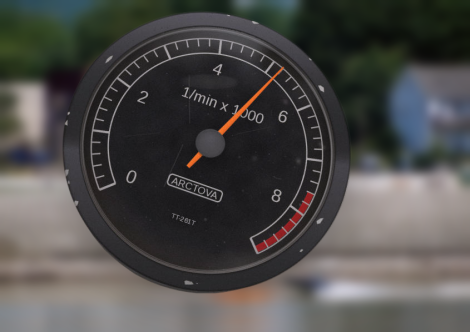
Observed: 5200 rpm
